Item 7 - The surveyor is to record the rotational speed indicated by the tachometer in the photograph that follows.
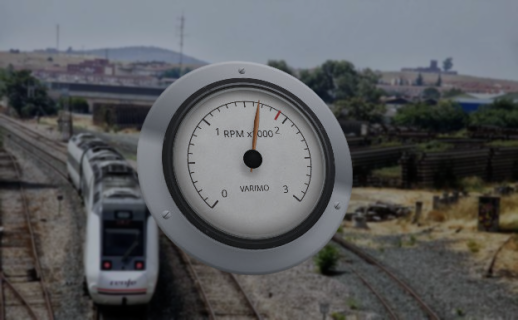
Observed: 1650 rpm
